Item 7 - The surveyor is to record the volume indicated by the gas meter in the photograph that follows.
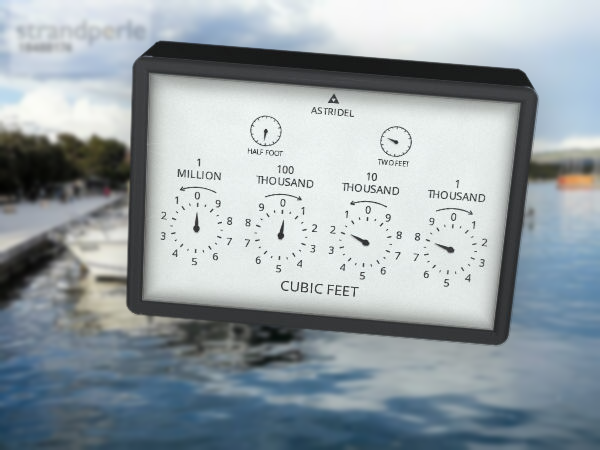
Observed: 1800 ft³
